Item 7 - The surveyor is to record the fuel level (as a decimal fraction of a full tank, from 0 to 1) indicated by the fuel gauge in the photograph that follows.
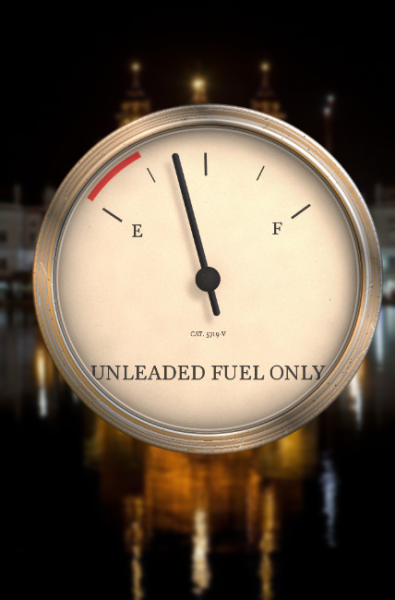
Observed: 0.375
